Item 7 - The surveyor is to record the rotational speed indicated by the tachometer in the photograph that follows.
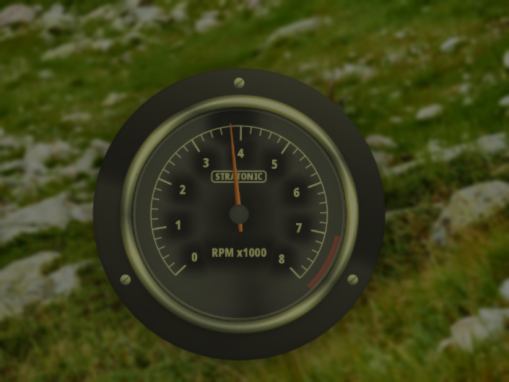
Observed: 3800 rpm
